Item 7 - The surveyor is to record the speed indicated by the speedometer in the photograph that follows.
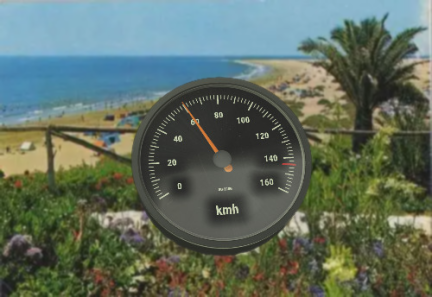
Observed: 60 km/h
